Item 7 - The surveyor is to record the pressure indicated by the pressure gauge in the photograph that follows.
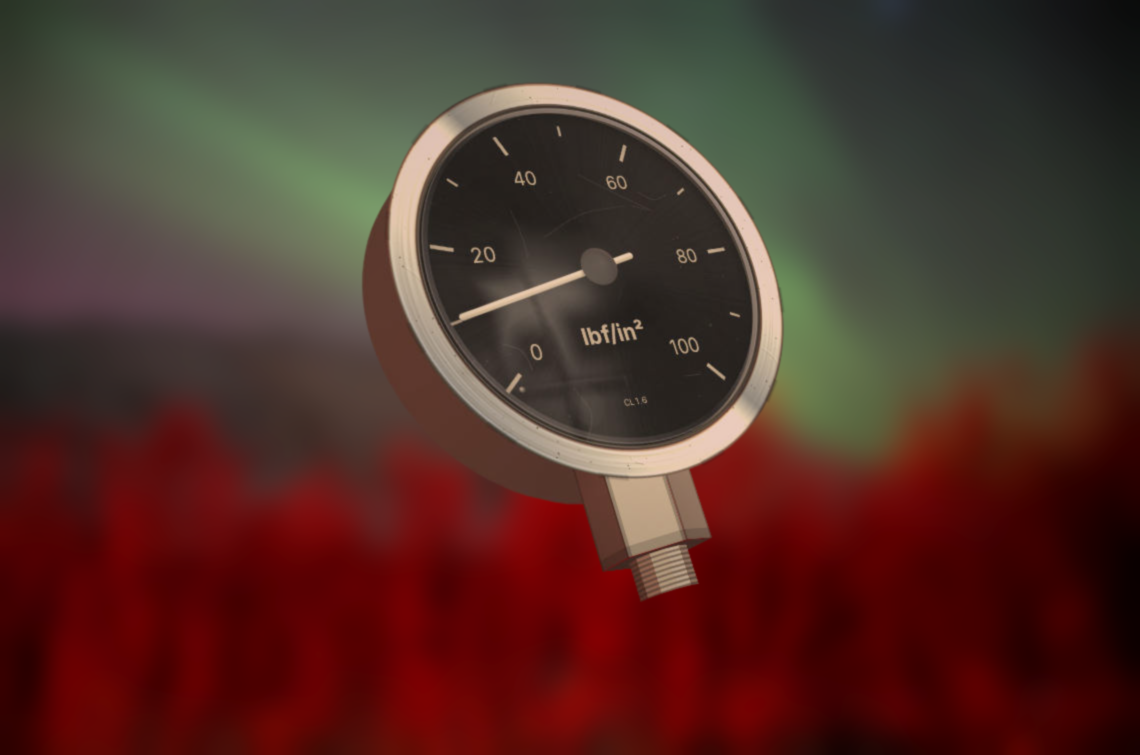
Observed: 10 psi
